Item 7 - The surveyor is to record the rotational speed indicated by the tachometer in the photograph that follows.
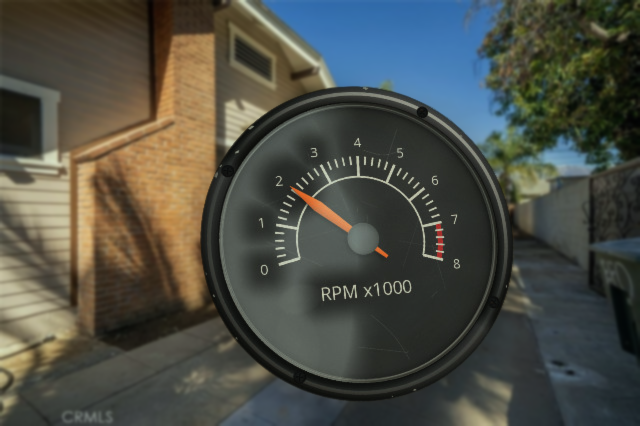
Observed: 2000 rpm
